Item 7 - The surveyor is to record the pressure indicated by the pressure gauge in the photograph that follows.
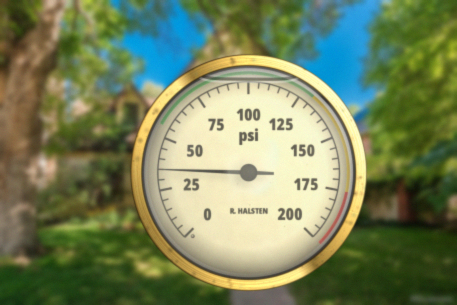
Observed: 35 psi
